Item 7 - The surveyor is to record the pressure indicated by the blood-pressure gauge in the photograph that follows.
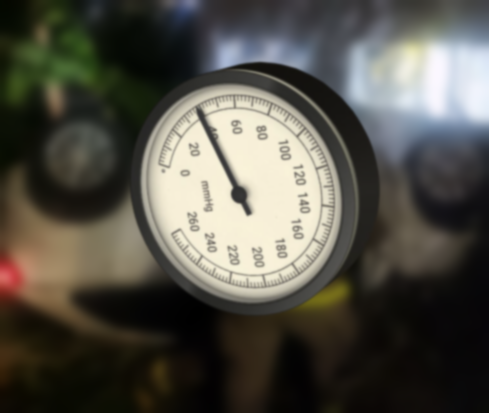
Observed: 40 mmHg
